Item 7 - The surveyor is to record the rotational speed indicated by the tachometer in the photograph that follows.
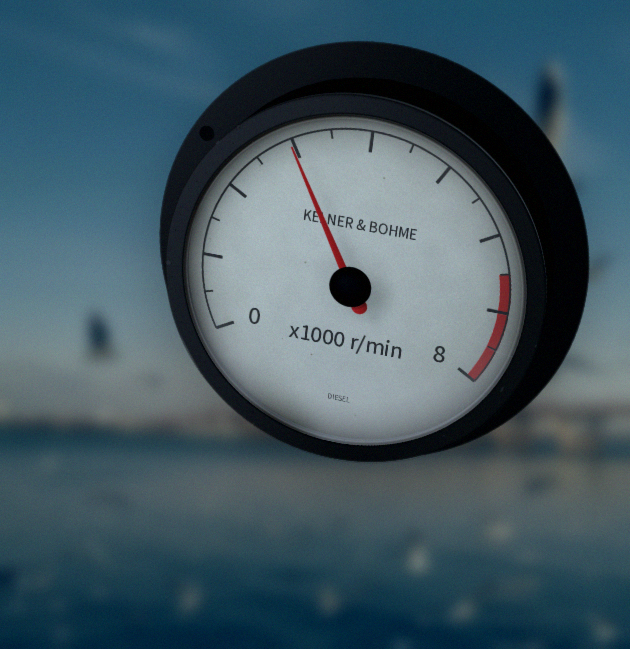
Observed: 3000 rpm
